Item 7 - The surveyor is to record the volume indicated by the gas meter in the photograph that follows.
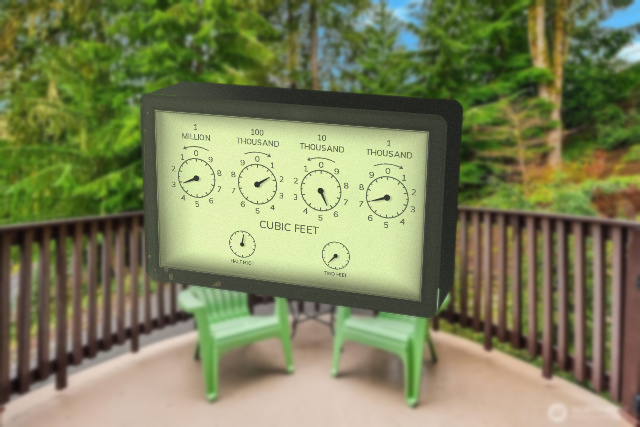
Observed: 315700 ft³
